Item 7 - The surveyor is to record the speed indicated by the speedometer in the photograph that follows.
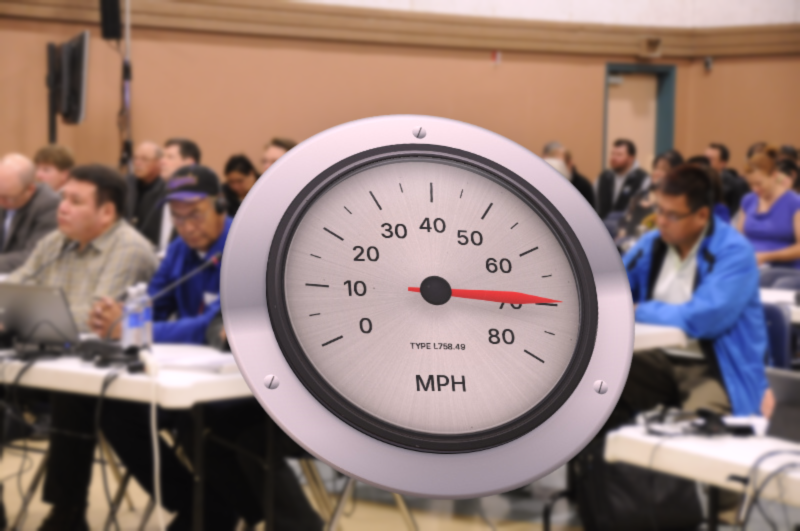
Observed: 70 mph
